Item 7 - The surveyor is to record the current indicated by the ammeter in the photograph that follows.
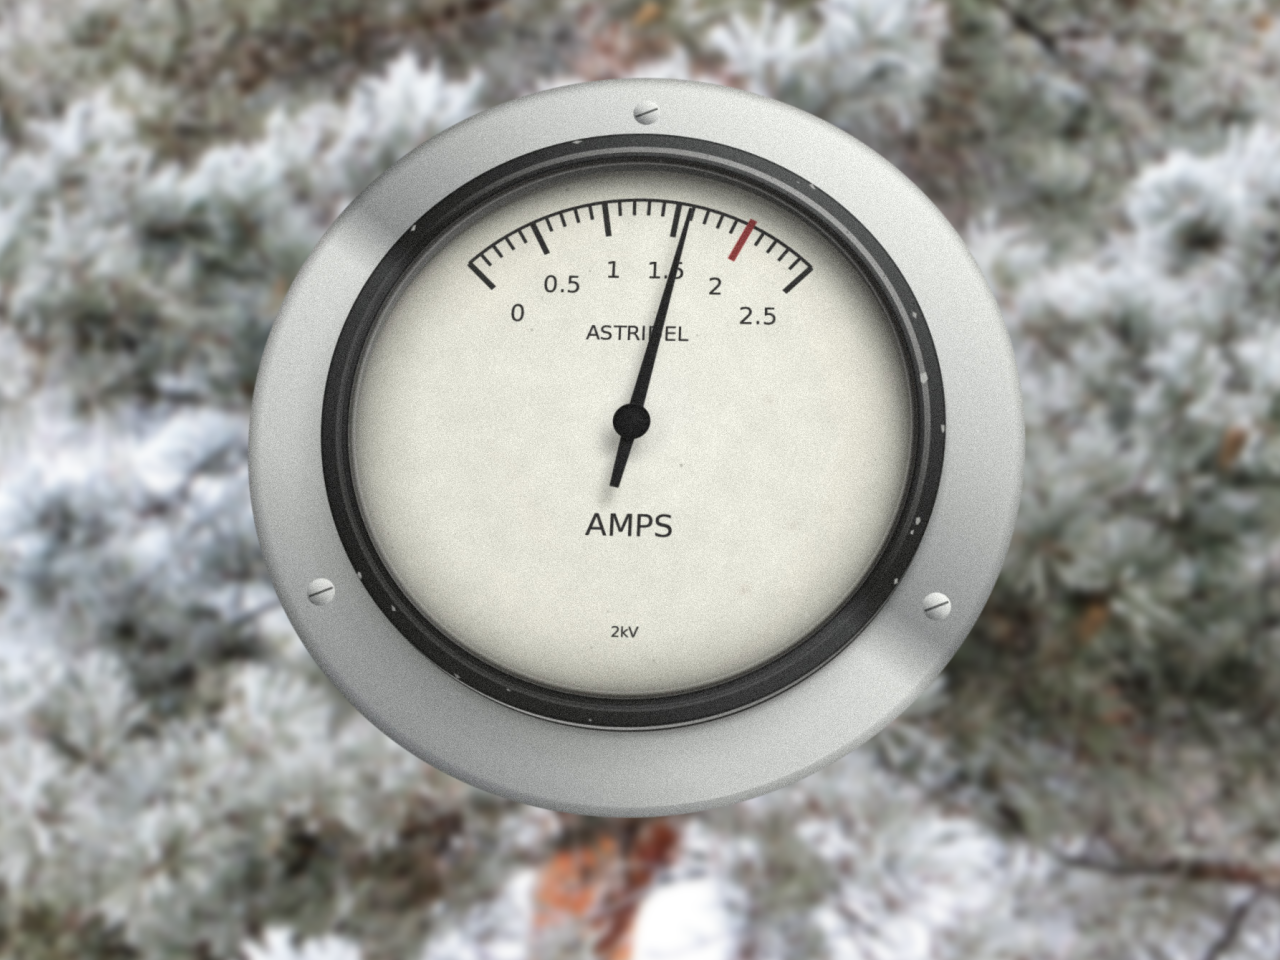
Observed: 1.6 A
